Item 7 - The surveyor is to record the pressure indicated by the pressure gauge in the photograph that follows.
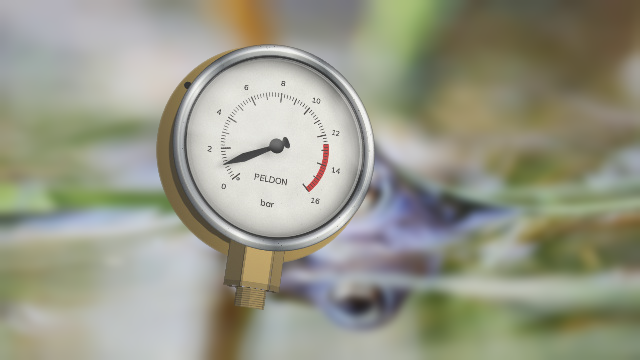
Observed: 1 bar
